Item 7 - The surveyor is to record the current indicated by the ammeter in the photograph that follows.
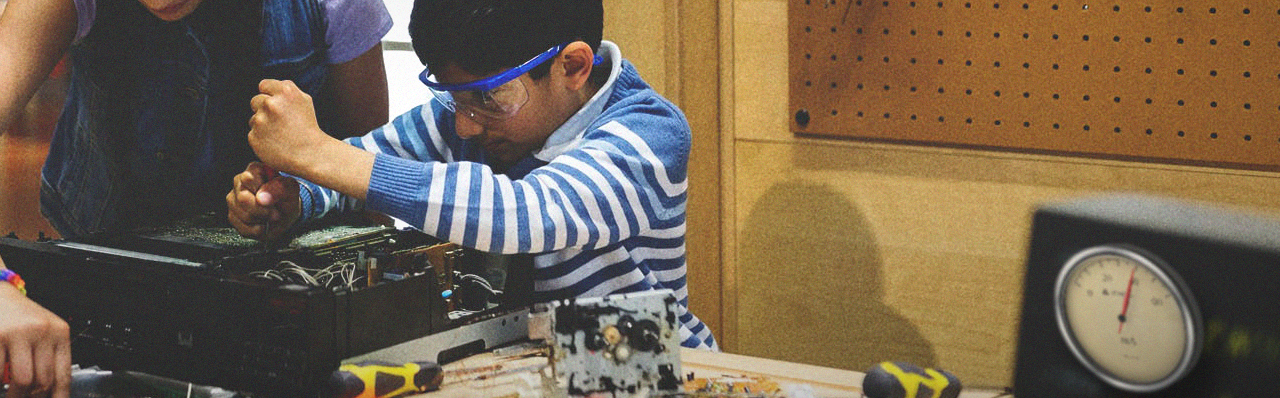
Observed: 40 mA
